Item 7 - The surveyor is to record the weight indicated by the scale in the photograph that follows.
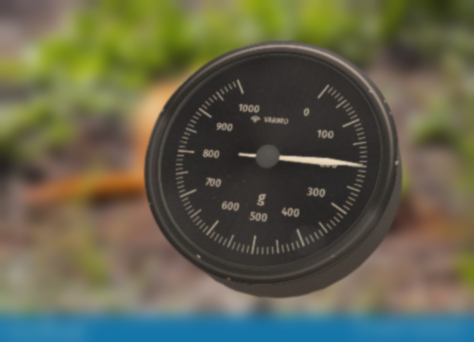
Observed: 200 g
